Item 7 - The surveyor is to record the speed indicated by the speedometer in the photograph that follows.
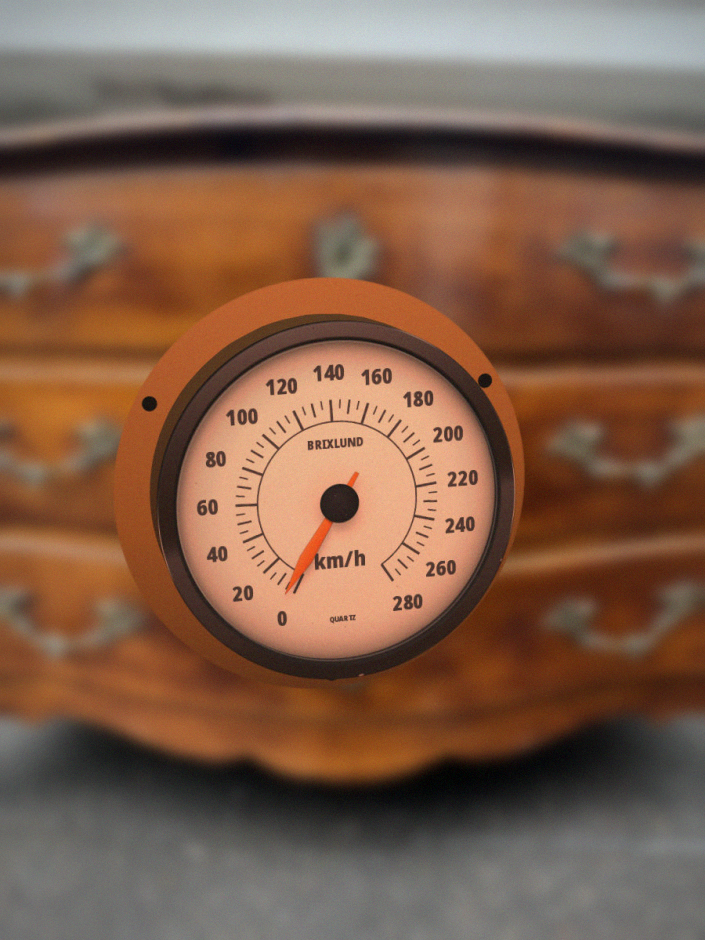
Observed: 5 km/h
